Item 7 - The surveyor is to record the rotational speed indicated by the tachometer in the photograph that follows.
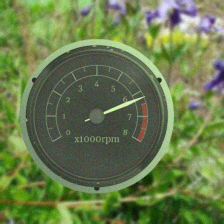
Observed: 6250 rpm
